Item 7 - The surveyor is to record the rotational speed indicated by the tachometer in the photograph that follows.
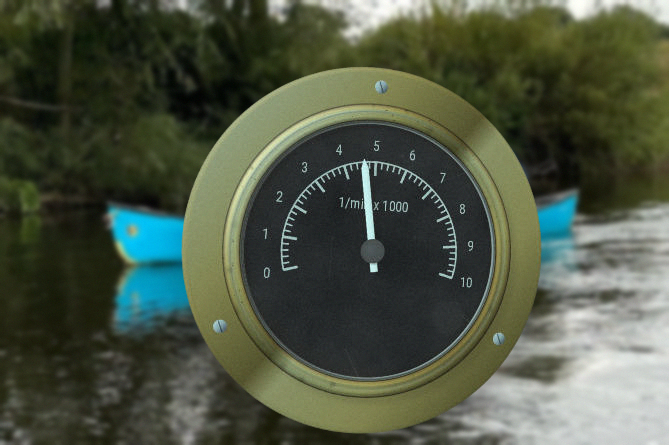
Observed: 4600 rpm
